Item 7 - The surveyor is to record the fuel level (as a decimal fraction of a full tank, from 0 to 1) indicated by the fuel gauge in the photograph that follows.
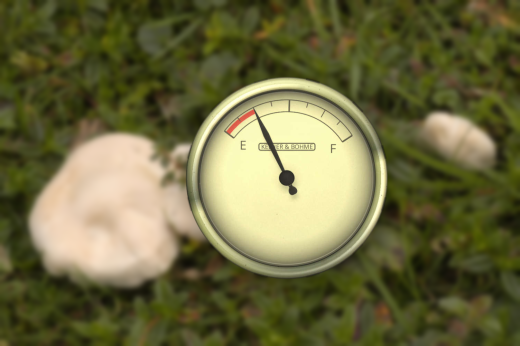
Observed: 0.25
